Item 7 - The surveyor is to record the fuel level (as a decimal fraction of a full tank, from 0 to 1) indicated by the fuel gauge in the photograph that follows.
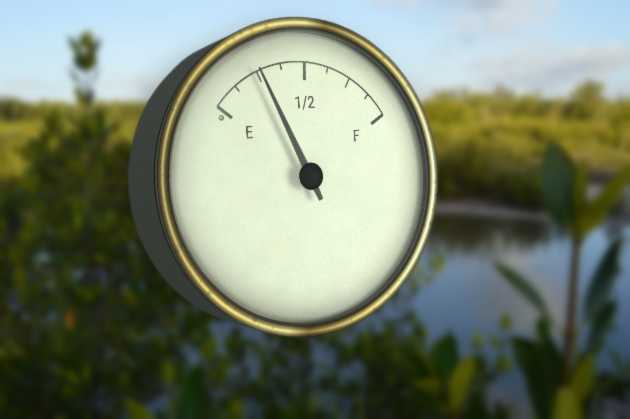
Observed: 0.25
